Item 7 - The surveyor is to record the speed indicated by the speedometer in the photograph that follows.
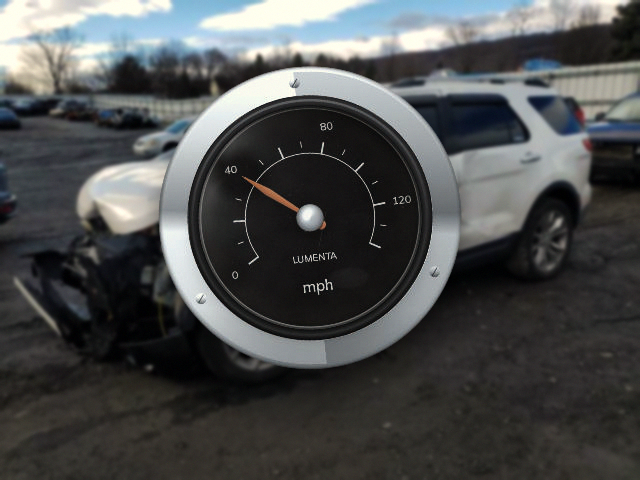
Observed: 40 mph
